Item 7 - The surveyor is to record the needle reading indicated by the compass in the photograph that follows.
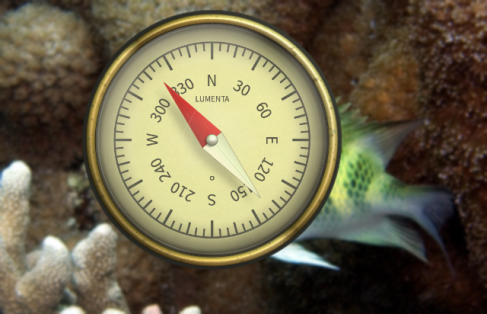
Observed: 320 °
